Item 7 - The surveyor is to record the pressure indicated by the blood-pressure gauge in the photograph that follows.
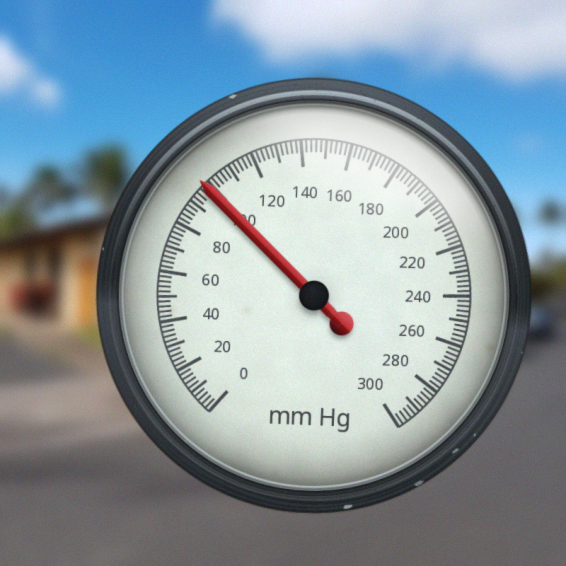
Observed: 98 mmHg
